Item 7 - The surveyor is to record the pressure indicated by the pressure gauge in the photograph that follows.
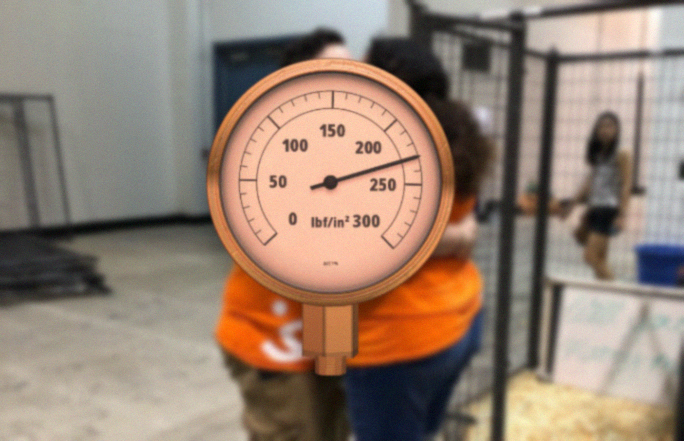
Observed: 230 psi
